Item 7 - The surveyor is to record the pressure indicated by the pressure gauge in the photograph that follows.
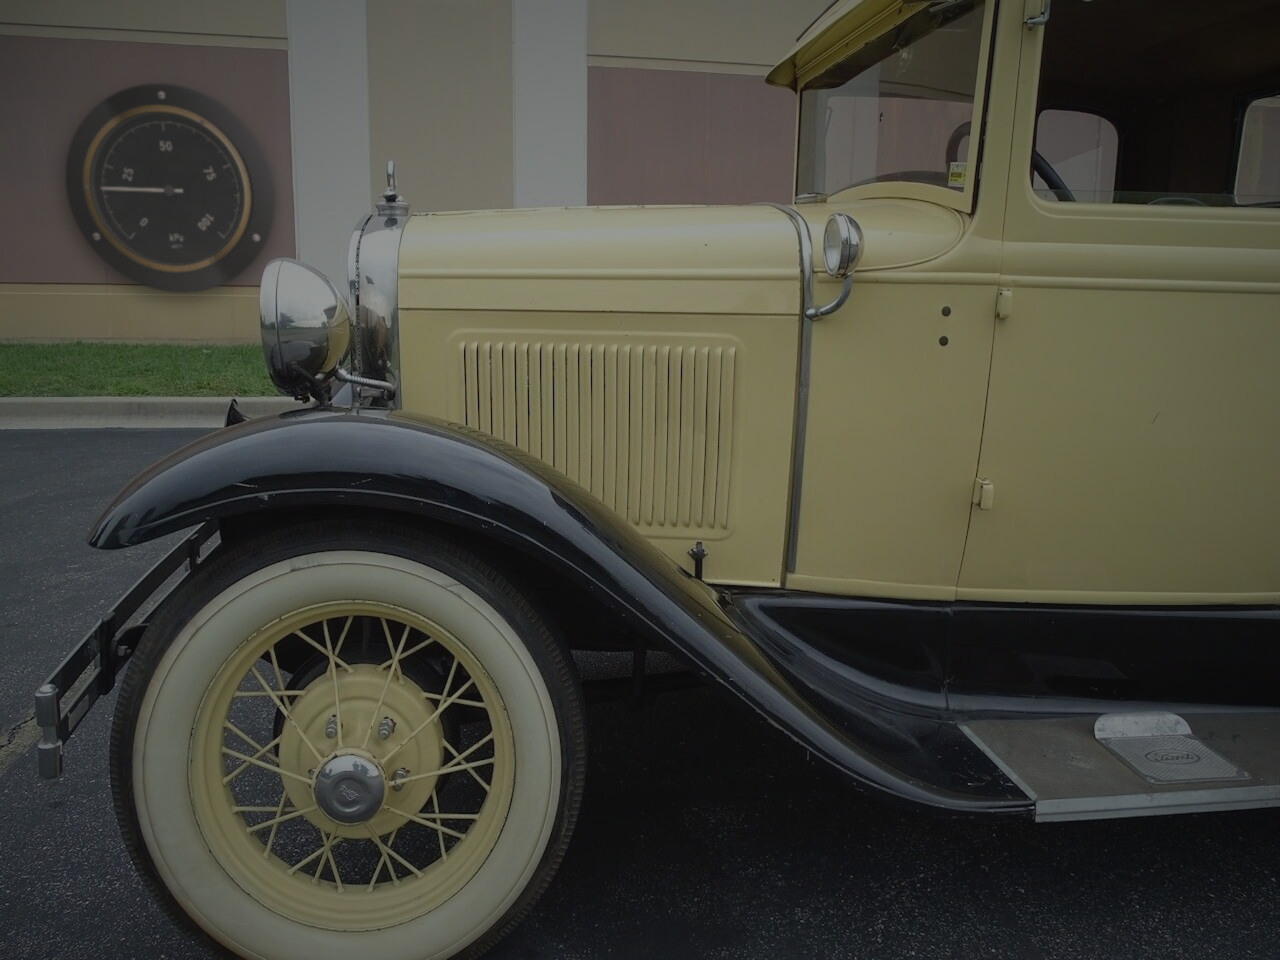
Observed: 17.5 kPa
